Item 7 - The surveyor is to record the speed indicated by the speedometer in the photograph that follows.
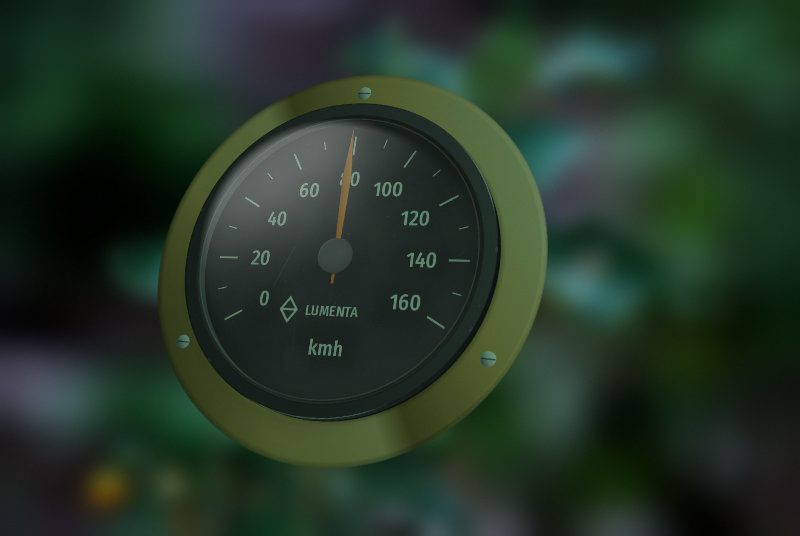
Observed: 80 km/h
